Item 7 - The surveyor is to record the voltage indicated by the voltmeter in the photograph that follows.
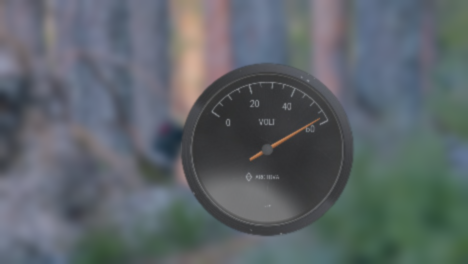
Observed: 57.5 V
